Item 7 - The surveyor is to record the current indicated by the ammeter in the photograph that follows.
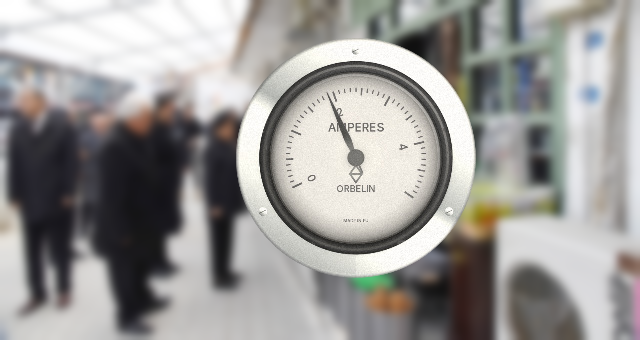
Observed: 1.9 A
